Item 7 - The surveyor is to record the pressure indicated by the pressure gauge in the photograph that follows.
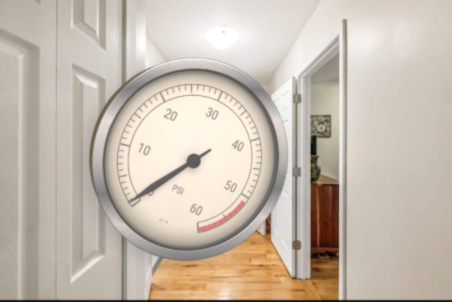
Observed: 1 psi
